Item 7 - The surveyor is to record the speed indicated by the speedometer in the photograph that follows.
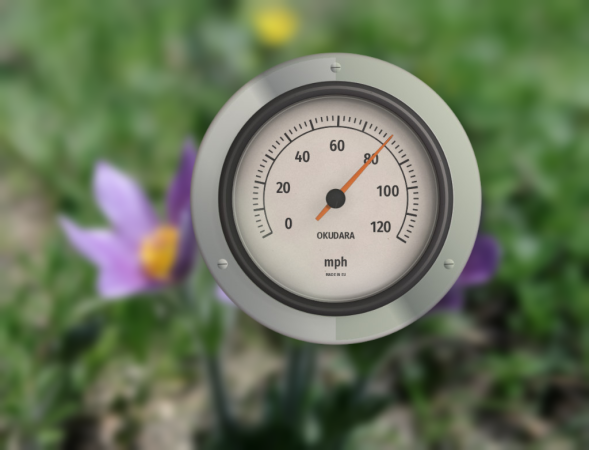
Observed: 80 mph
